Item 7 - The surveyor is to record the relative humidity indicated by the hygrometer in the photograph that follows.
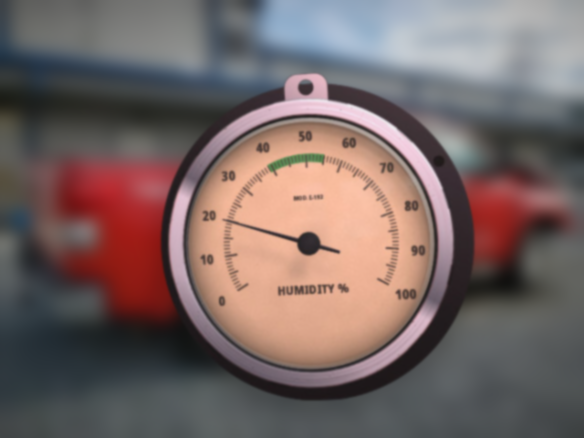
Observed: 20 %
